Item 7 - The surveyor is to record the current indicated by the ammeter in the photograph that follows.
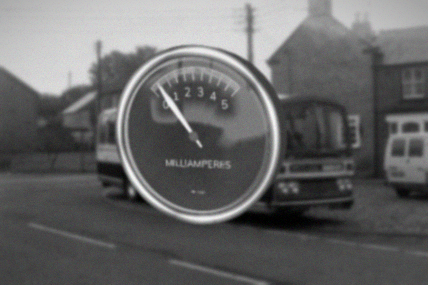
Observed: 0.5 mA
